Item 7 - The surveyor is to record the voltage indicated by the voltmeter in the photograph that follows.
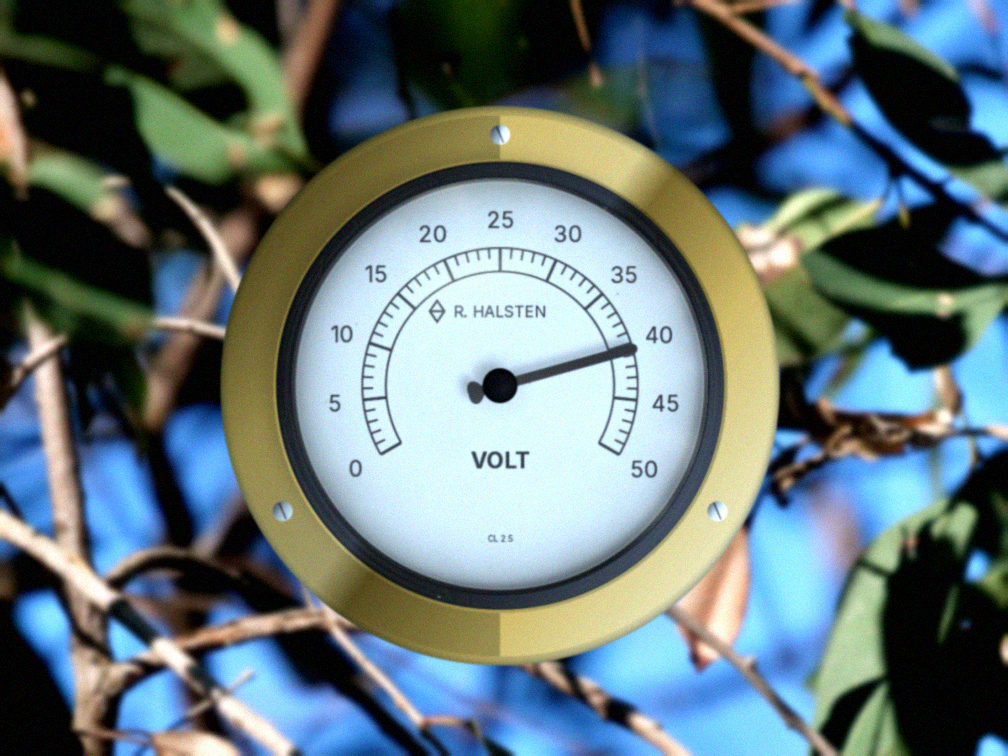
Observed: 40.5 V
